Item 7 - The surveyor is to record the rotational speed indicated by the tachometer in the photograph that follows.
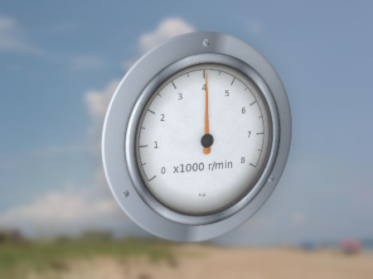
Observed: 4000 rpm
